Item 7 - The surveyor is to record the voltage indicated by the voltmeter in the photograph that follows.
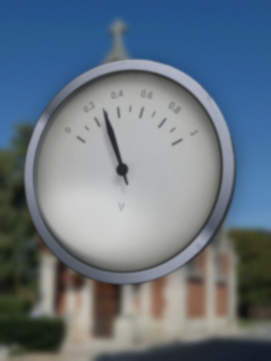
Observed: 0.3 V
